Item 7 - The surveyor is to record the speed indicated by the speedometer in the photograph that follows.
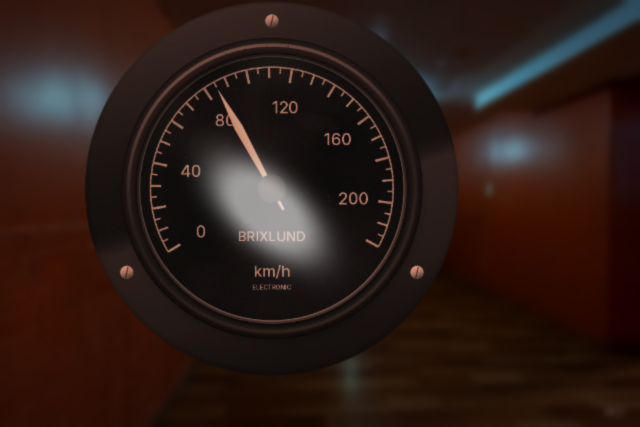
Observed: 85 km/h
